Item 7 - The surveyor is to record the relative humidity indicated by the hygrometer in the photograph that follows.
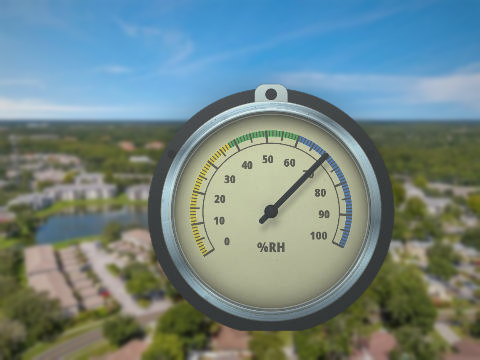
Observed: 70 %
